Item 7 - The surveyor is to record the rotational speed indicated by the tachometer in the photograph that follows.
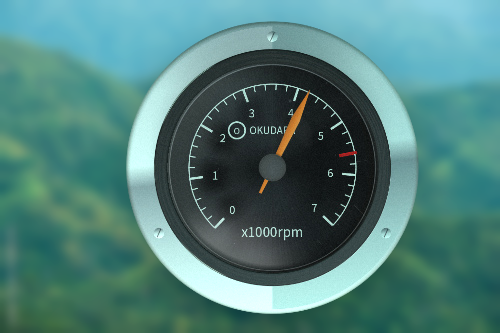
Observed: 4200 rpm
